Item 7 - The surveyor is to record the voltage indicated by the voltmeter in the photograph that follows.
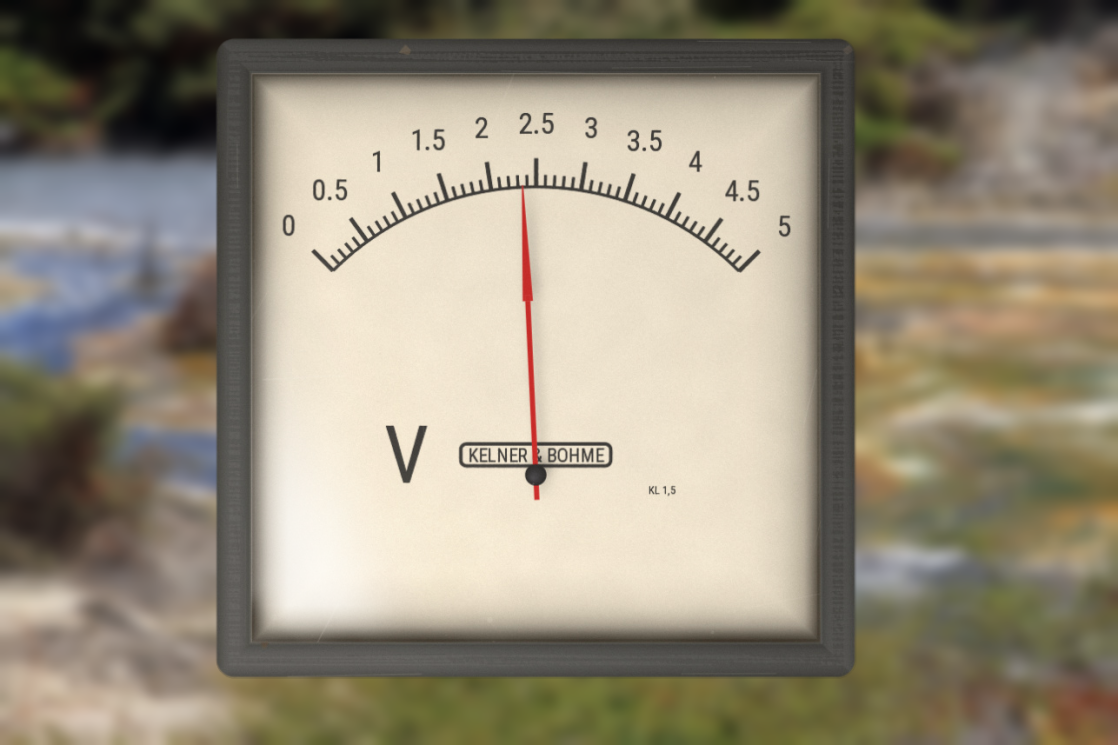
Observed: 2.35 V
